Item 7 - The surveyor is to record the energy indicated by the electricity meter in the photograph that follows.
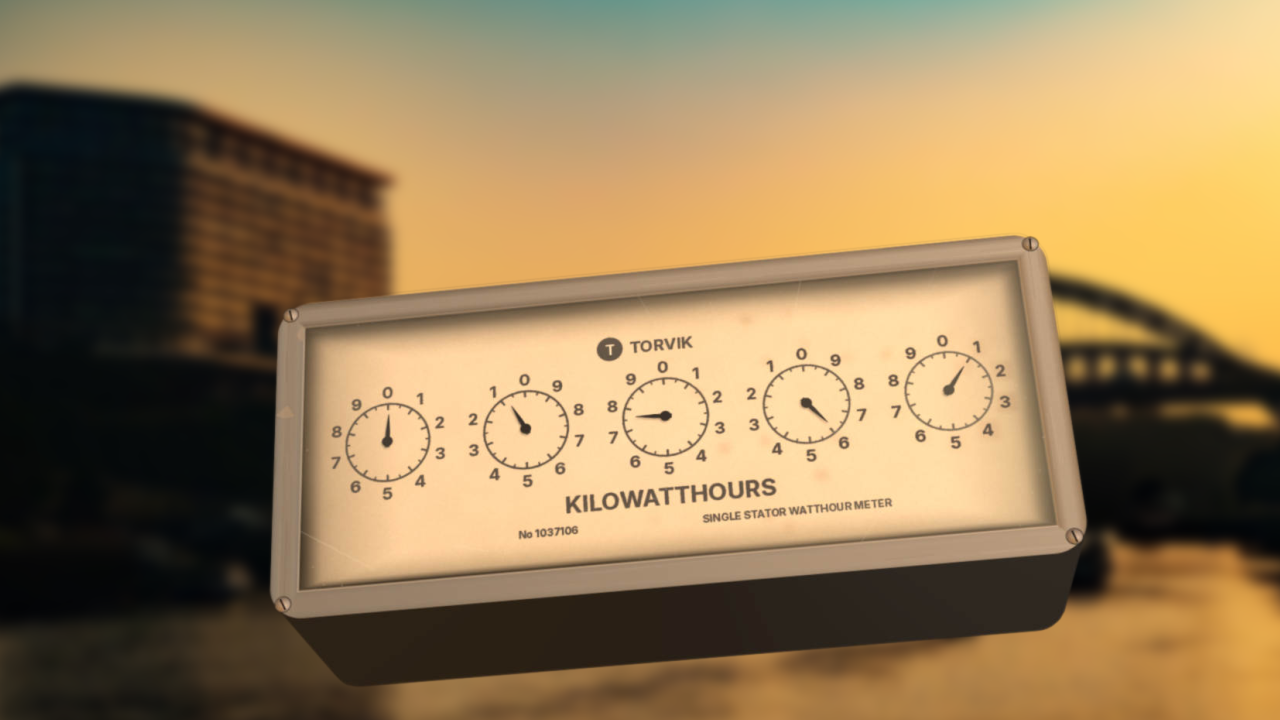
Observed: 761 kWh
